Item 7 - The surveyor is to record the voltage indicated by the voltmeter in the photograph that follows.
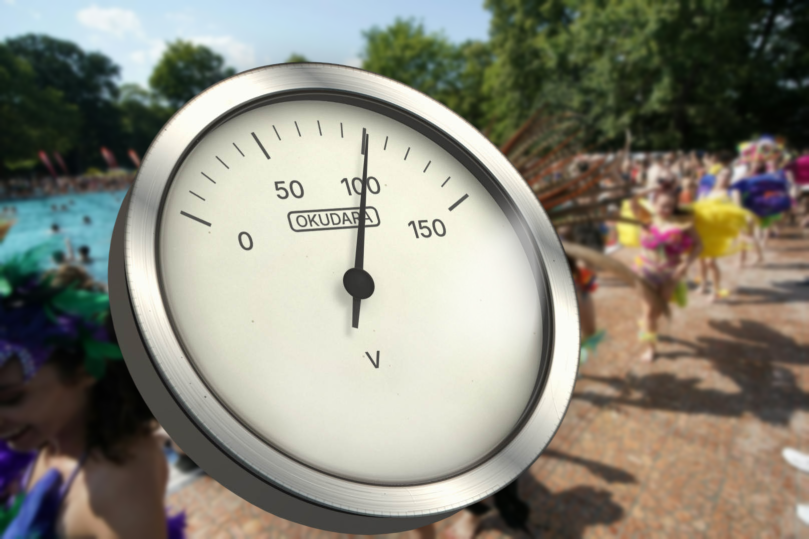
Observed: 100 V
